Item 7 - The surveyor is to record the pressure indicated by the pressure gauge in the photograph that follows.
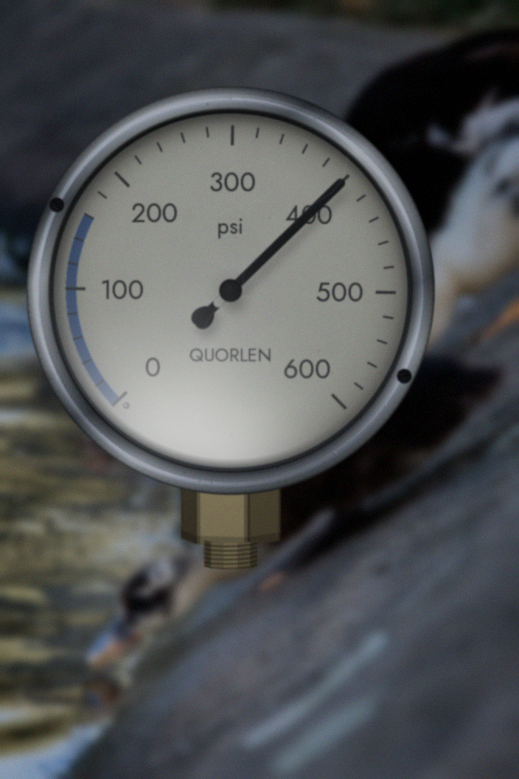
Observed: 400 psi
